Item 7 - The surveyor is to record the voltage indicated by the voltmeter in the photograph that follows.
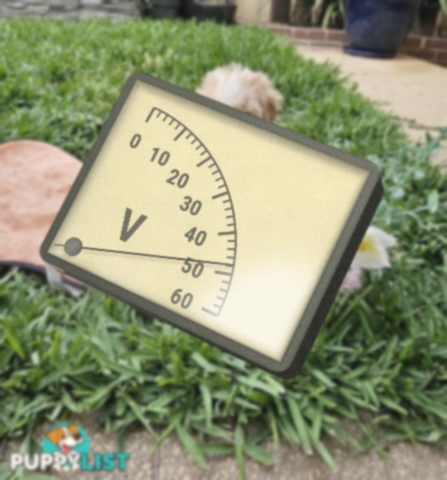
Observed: 48 V
